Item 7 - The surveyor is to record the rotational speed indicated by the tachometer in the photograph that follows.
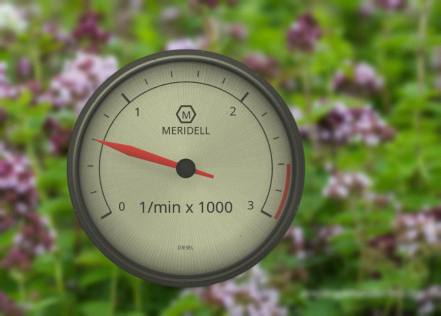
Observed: 600 rpm
